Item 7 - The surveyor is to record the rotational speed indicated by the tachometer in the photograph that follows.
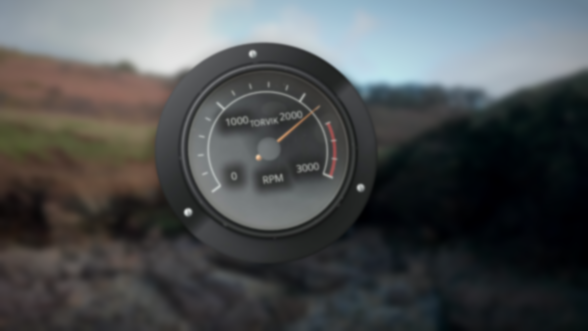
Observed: 2200 rpm
